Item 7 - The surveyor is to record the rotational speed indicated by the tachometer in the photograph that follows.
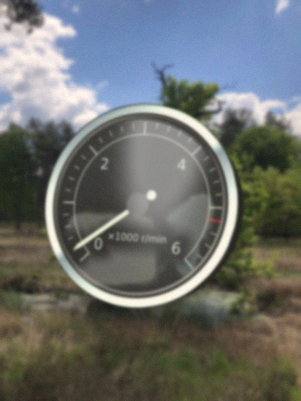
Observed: 200 rpm
